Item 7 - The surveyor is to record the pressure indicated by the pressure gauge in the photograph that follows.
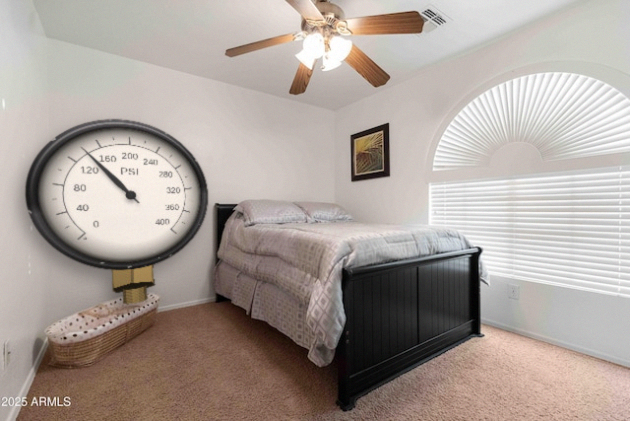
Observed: 140 psi
